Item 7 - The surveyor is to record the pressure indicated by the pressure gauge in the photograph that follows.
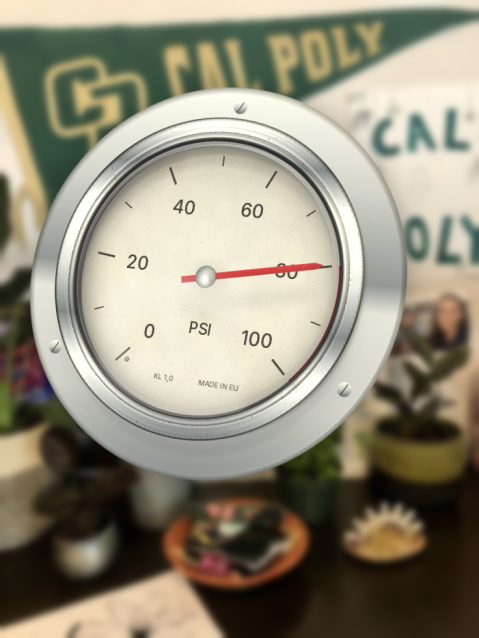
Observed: 80 psi
